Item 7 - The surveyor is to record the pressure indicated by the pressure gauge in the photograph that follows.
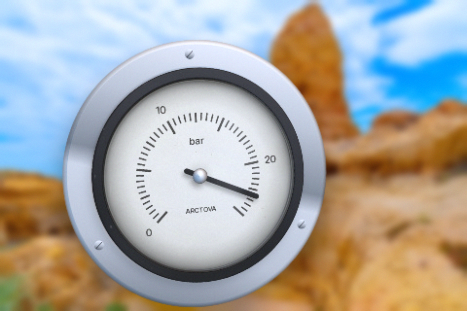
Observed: 23 bar
